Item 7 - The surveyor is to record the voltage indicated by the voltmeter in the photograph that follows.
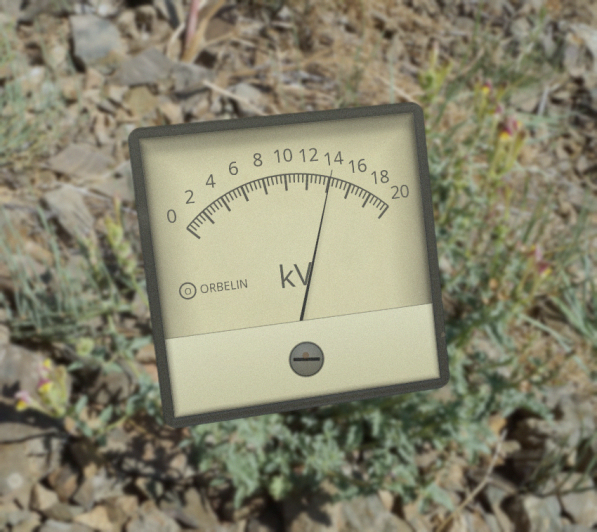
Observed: 14 kV
